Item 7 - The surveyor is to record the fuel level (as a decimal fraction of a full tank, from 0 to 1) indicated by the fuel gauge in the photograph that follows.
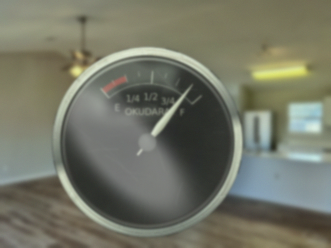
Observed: 0.875
